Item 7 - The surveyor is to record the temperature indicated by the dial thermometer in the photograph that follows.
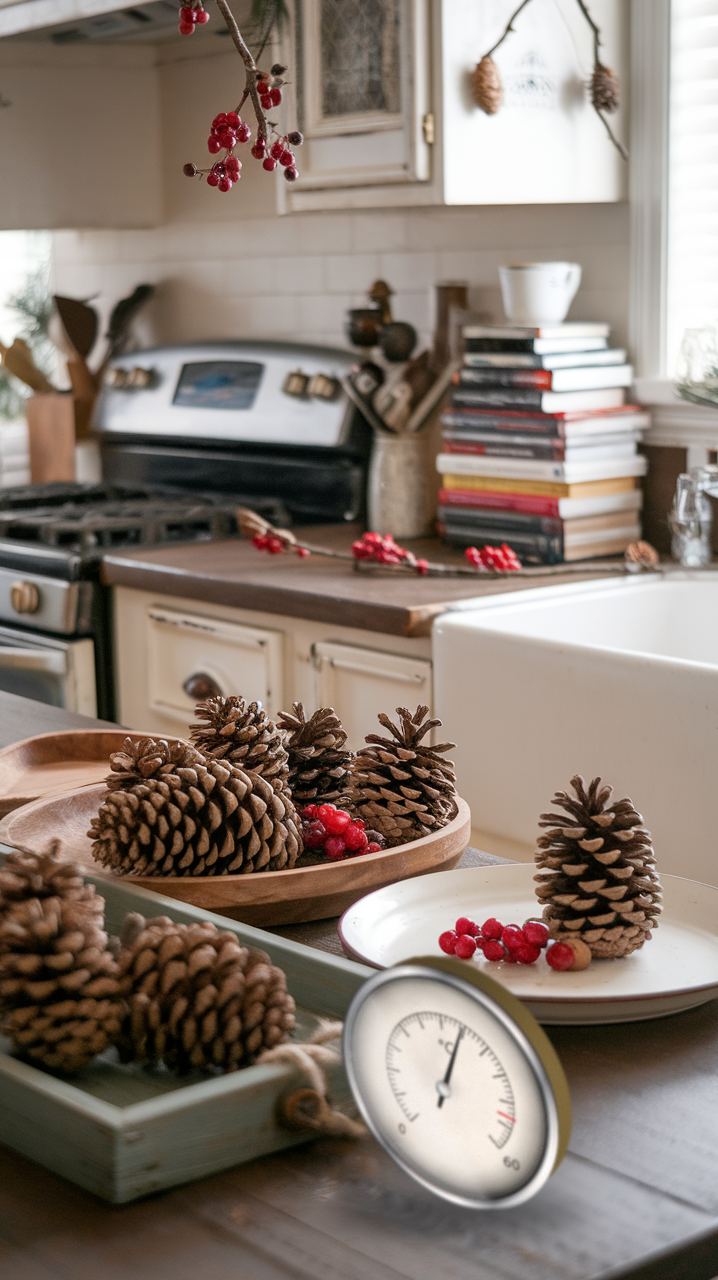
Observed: 35 °C
